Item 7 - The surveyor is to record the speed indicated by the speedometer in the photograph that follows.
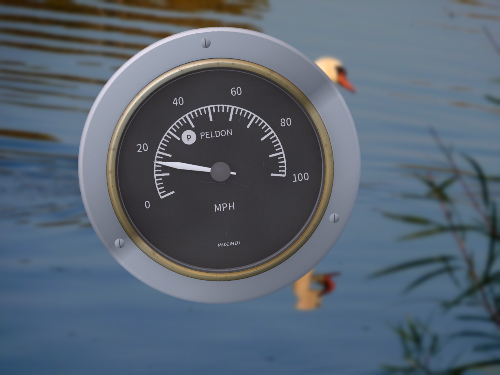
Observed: 16 mph
